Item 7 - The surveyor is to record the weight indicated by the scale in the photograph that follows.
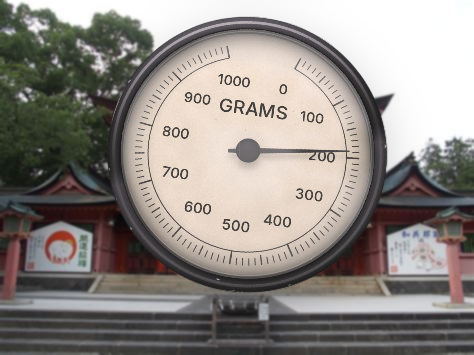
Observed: 190 g
